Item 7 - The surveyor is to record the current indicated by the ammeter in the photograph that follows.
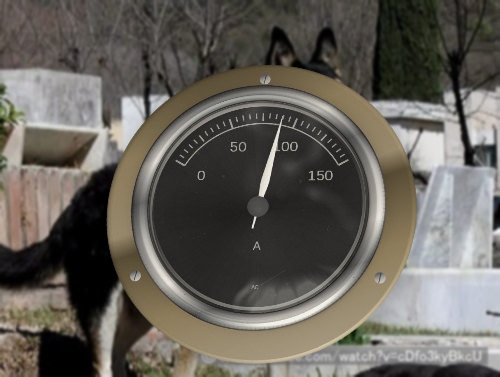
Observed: 90 A
